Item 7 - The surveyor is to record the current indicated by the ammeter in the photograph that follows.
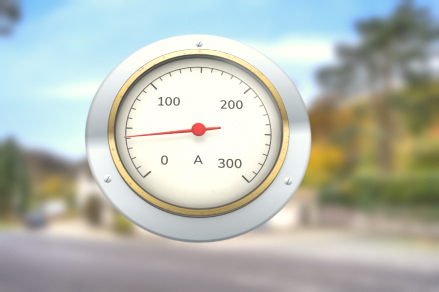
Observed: 40 A
